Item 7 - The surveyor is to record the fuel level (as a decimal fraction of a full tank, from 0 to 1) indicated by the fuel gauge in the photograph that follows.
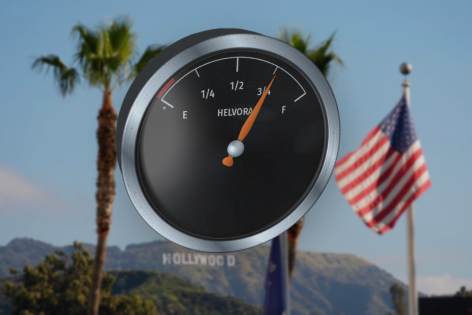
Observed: 0.75
